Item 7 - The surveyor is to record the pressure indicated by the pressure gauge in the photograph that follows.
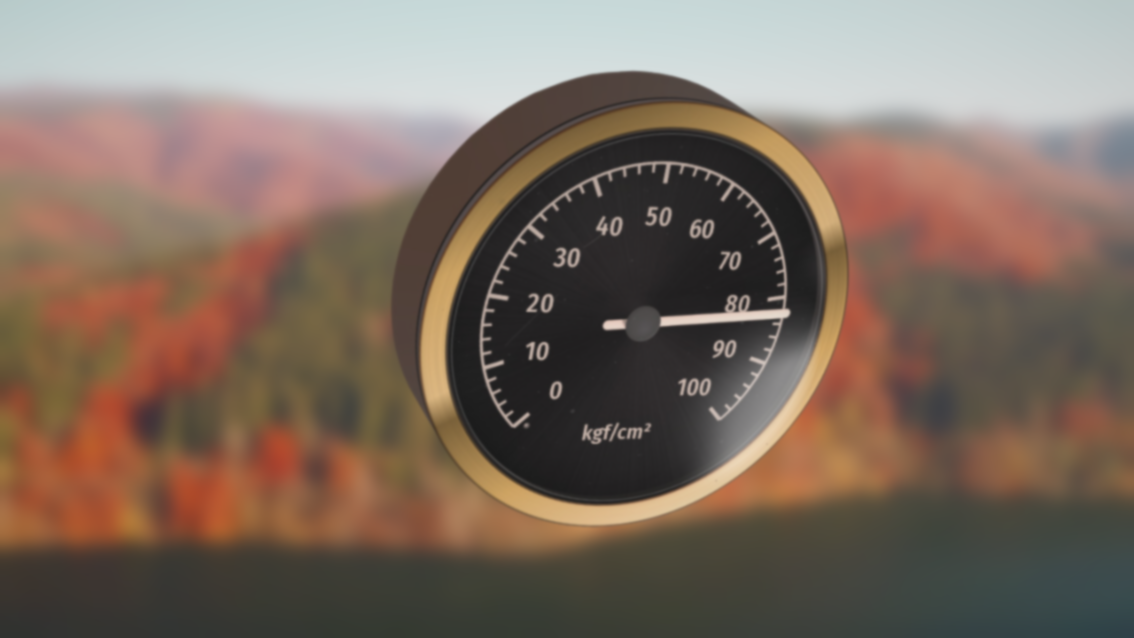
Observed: 82 kg/cm²
